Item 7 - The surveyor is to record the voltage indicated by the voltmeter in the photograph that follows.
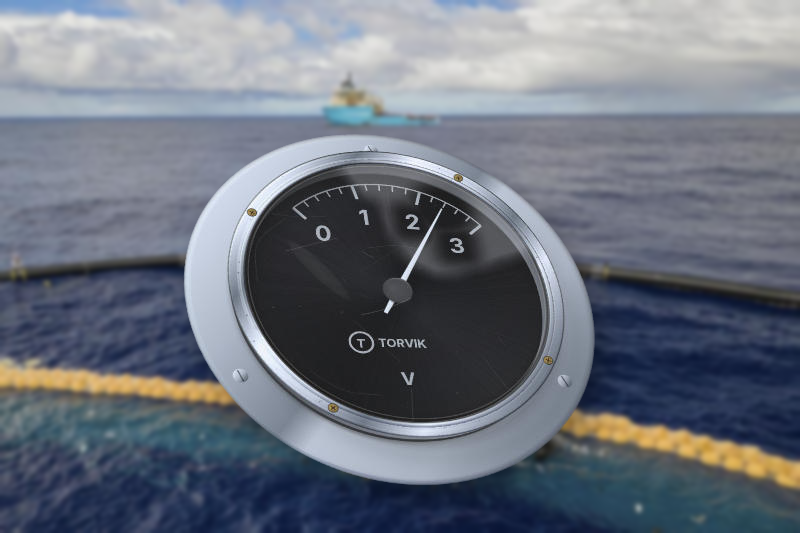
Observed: 2.4 V
